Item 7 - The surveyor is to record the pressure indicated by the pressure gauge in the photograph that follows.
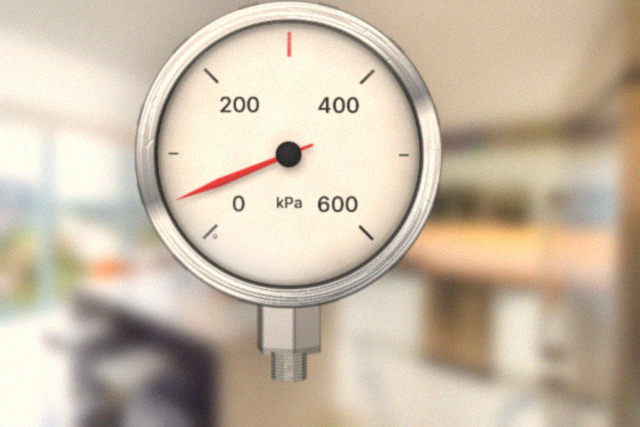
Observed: 50 kPa
